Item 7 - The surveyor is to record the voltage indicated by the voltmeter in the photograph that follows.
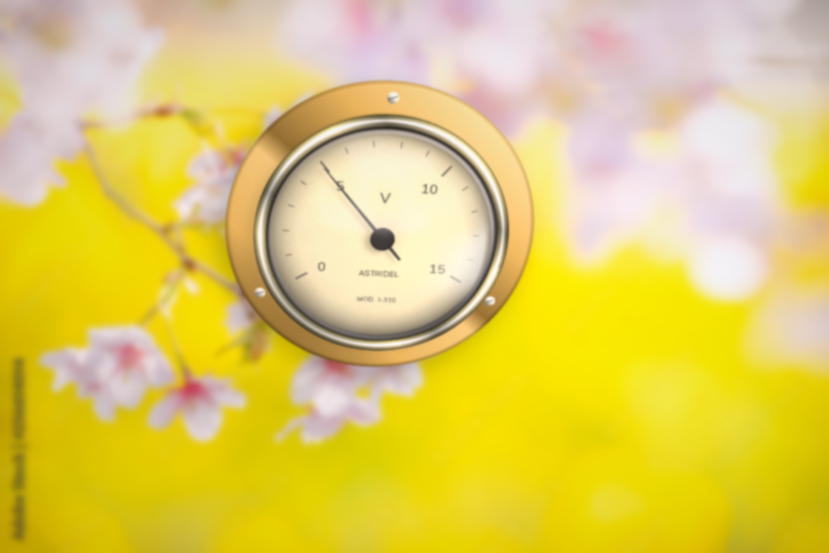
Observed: 5 V
